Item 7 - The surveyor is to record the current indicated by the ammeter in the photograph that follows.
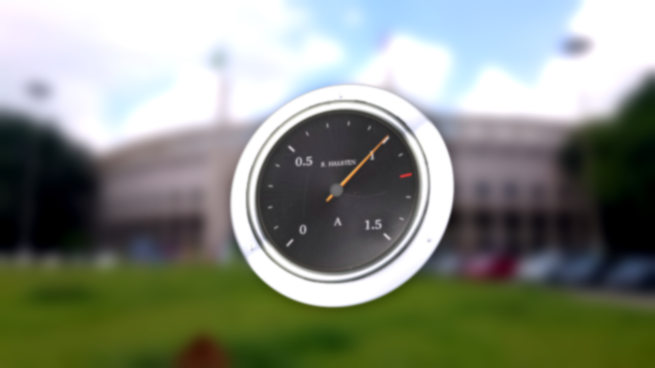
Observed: 1 A
